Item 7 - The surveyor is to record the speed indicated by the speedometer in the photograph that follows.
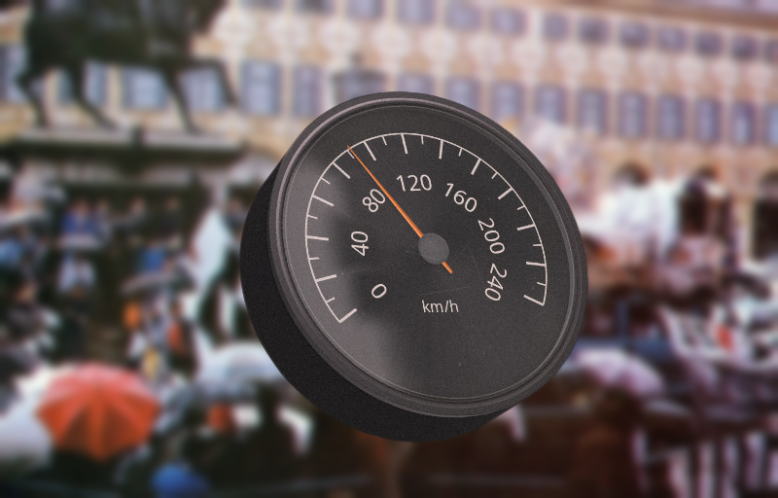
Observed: 90 km/h
